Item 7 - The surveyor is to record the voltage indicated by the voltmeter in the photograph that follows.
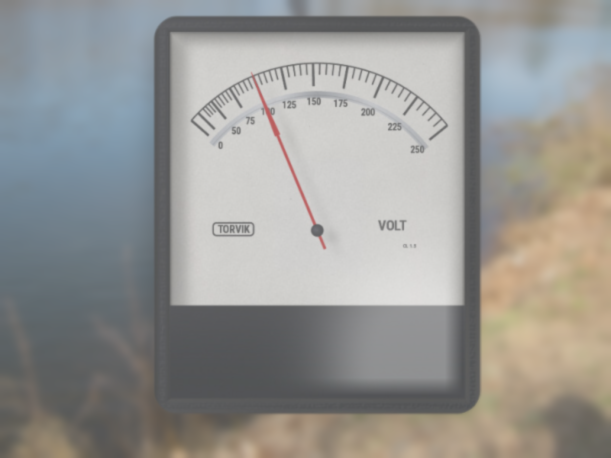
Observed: 100 V
